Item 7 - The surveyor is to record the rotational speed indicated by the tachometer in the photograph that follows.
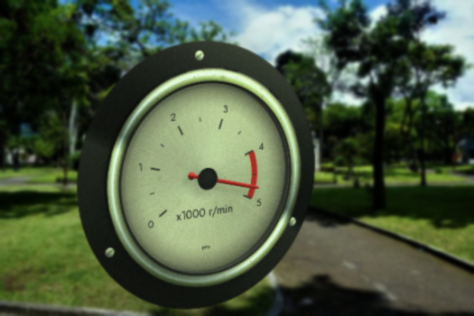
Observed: 4750 rpm
